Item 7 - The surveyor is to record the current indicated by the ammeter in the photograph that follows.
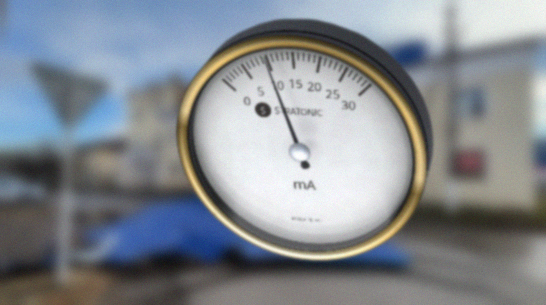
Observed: 10 mA
